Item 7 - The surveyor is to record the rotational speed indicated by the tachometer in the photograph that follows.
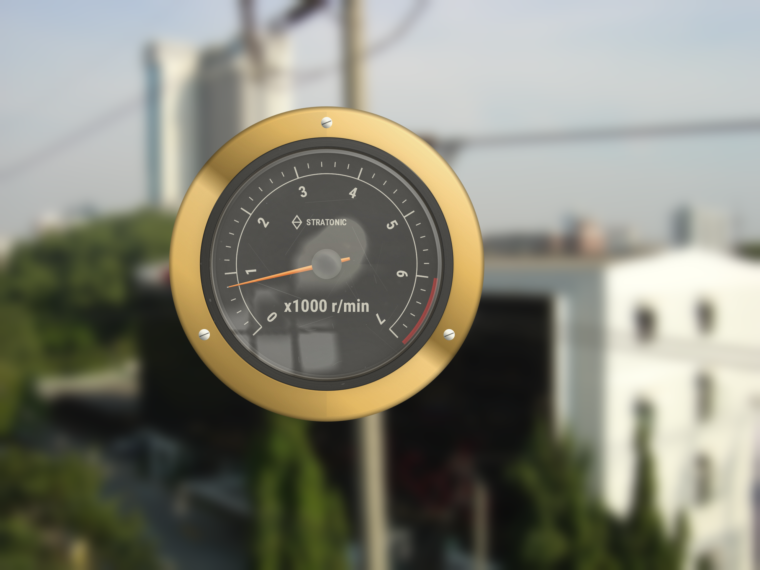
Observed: 800 rpm
